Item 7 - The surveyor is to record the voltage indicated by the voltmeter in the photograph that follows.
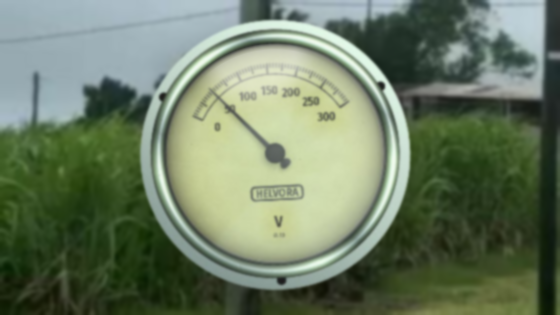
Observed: 50 V
